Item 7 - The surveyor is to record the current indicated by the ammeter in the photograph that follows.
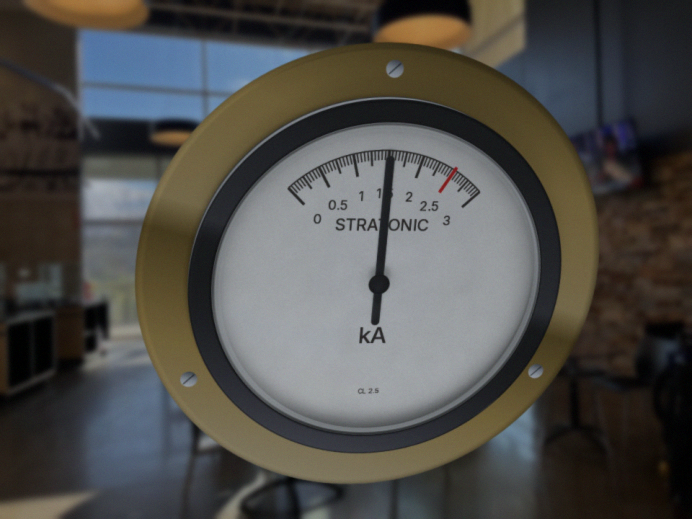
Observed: 1.5 kA
